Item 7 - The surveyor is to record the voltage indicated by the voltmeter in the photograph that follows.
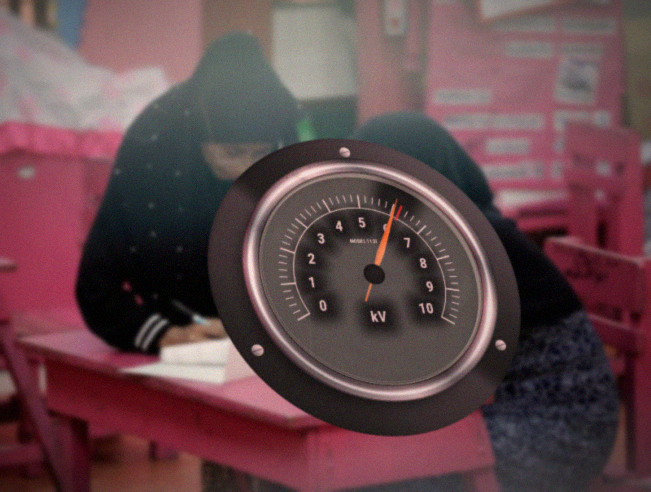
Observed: 6 kV
